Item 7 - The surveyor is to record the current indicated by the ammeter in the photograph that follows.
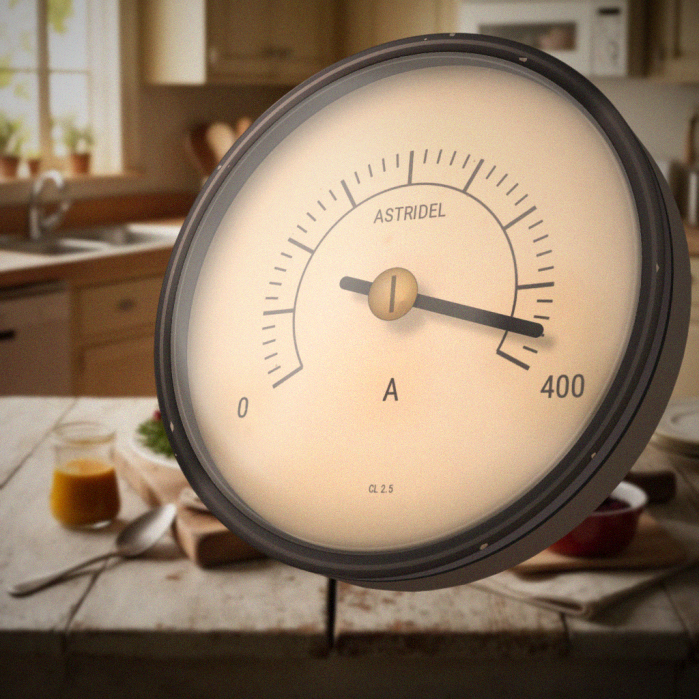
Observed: 380 A
